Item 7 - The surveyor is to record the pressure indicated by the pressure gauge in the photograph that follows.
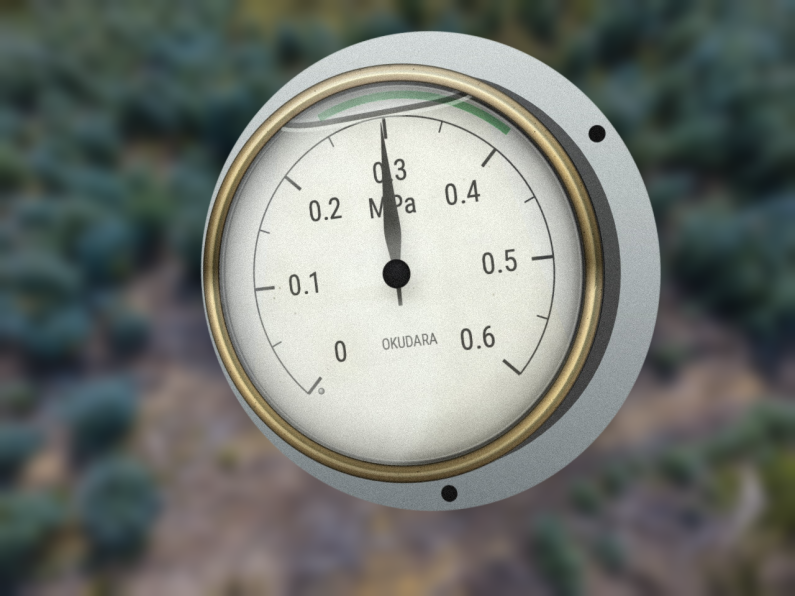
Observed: 0.3 MPa
